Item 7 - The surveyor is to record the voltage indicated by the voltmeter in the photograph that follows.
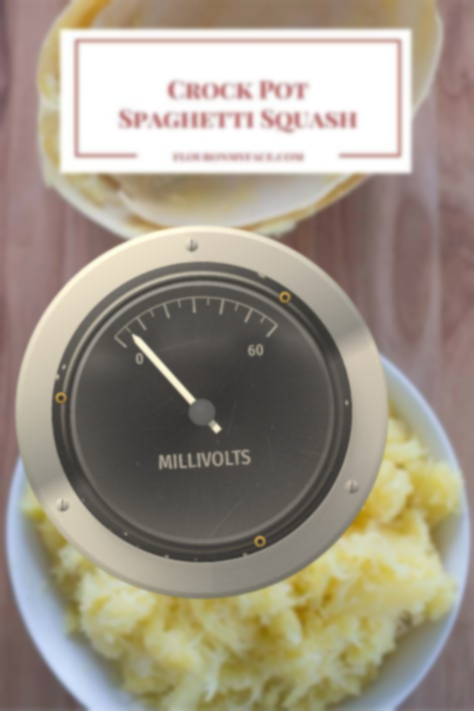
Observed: 5 mV
